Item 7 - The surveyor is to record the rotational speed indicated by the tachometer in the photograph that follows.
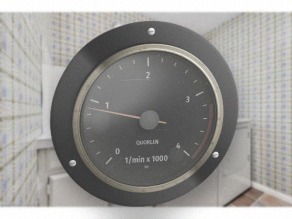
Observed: 900 rpm
